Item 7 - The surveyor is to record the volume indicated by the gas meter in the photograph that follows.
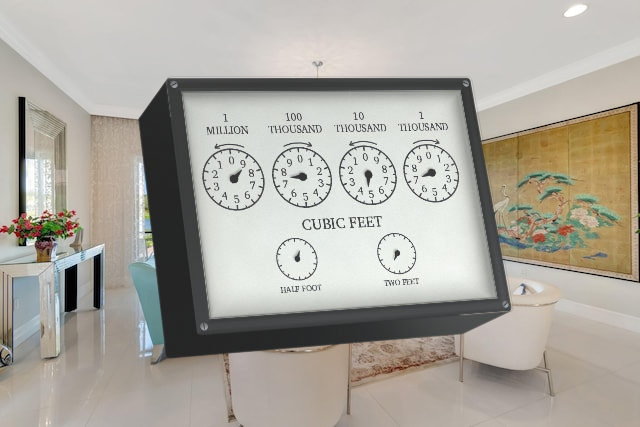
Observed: 874700 ft³
